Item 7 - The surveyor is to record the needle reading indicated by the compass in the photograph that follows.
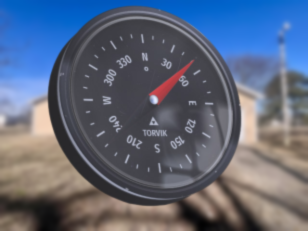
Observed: 50 °
